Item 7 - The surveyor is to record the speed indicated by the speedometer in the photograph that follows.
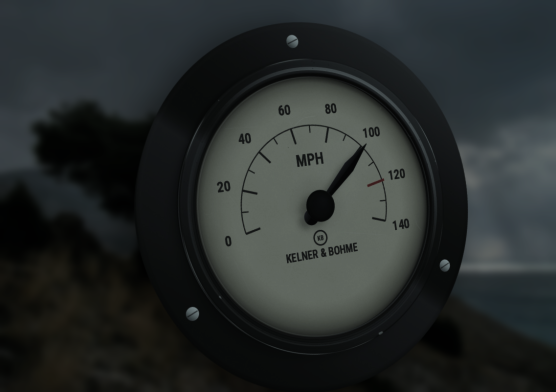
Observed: 100 mph
